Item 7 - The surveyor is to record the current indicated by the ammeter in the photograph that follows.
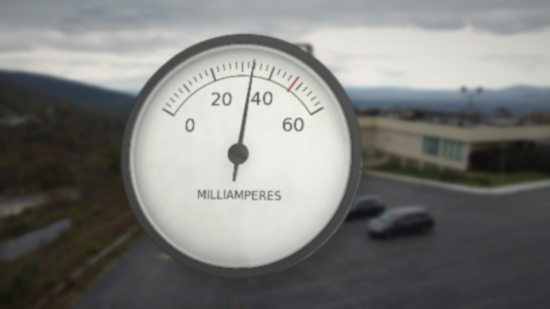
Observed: 34 mA
